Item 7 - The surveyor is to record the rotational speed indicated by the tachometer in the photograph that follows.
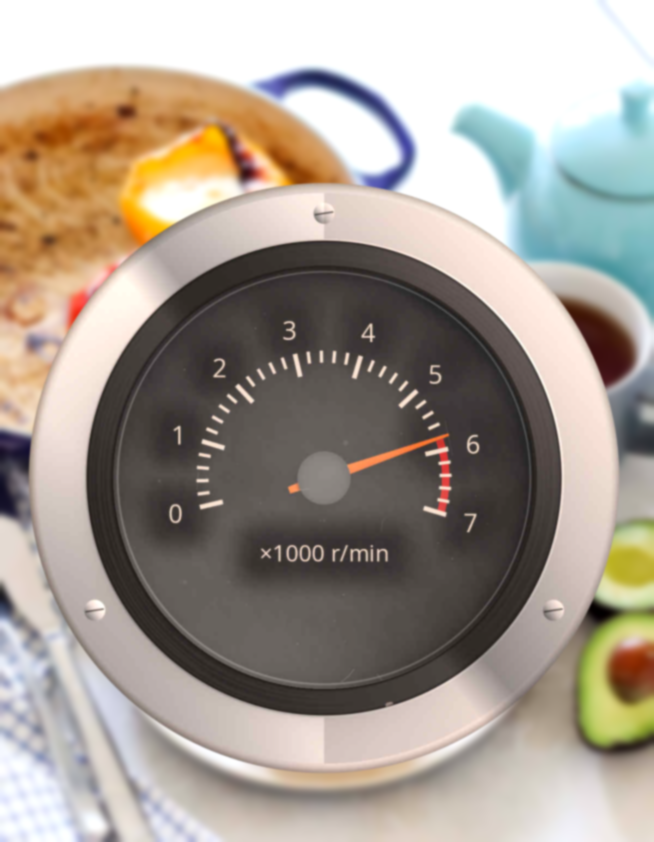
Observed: 5800 rpm
